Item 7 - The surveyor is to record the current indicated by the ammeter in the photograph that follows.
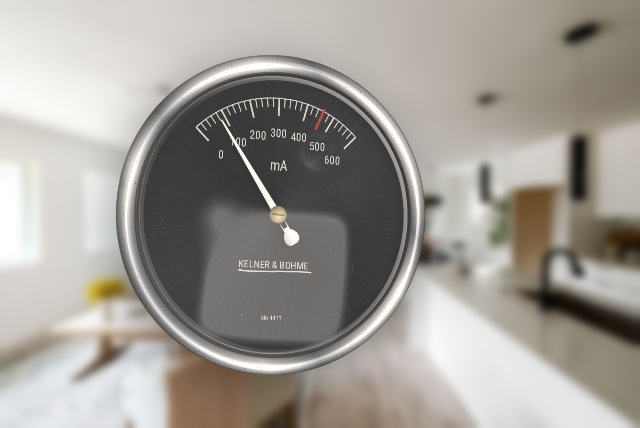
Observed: 80 mA
